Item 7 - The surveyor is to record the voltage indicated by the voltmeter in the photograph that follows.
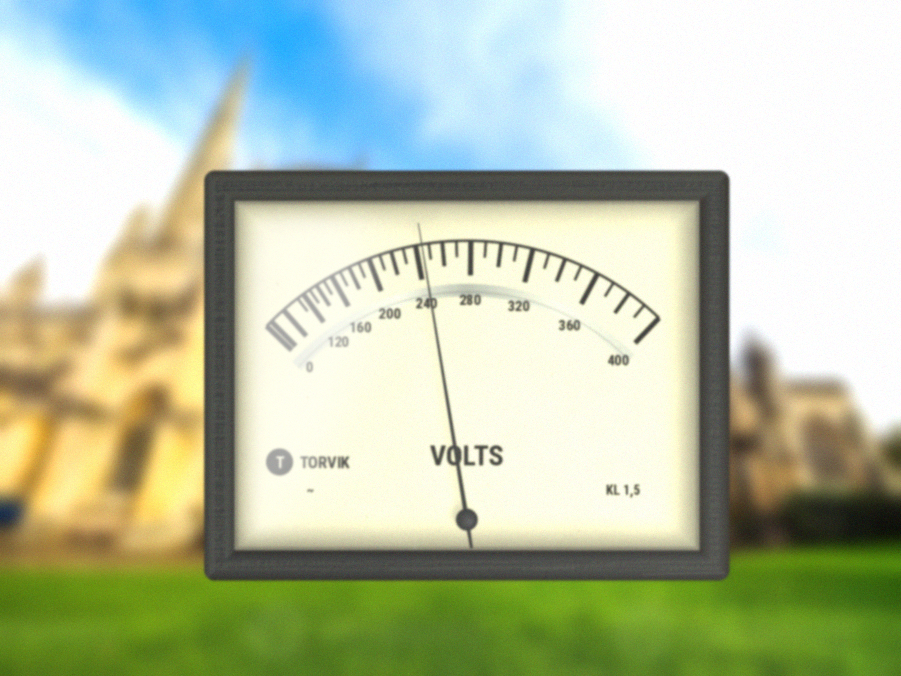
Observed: 245 V
